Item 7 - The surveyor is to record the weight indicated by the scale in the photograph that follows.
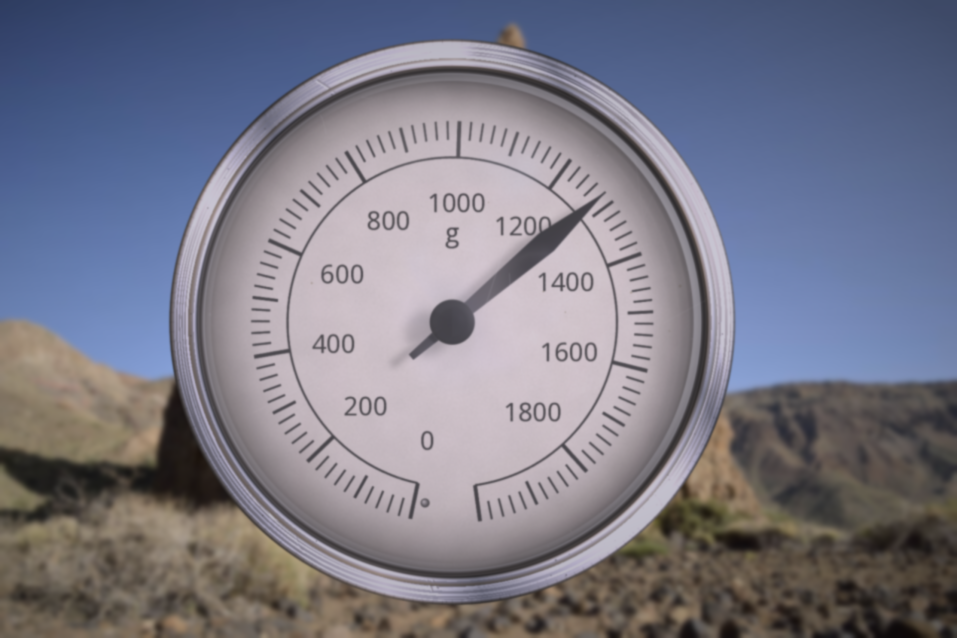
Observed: 1280 g
